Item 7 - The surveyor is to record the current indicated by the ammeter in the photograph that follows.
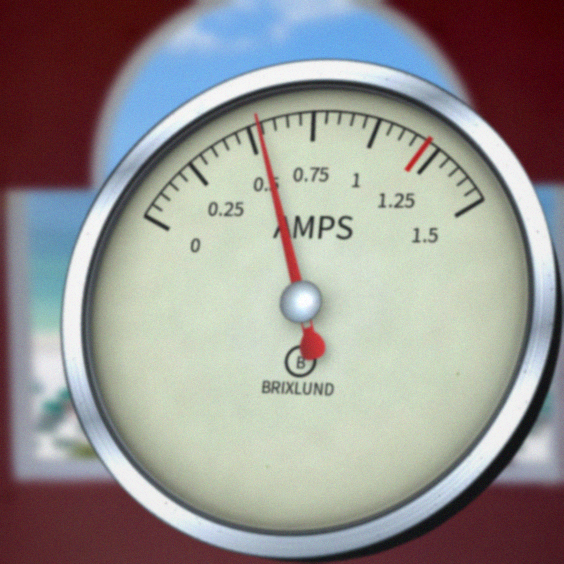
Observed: 0.55 A
